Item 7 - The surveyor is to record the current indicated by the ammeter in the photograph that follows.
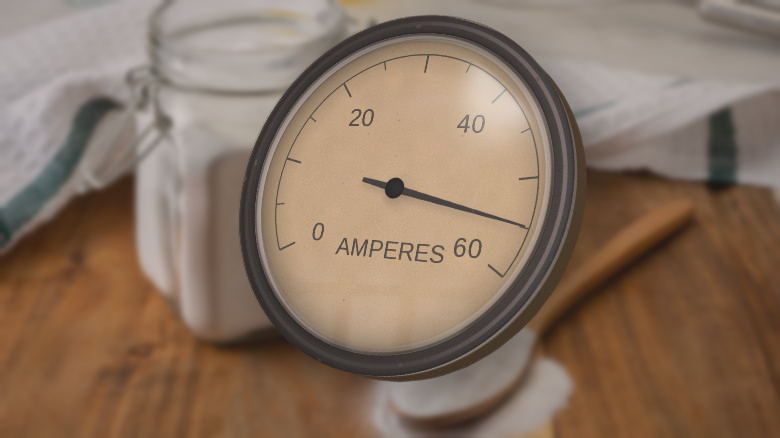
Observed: 55 A
